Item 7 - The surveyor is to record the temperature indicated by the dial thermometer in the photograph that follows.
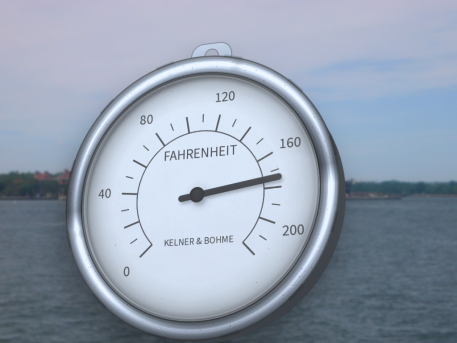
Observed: 175 °F
